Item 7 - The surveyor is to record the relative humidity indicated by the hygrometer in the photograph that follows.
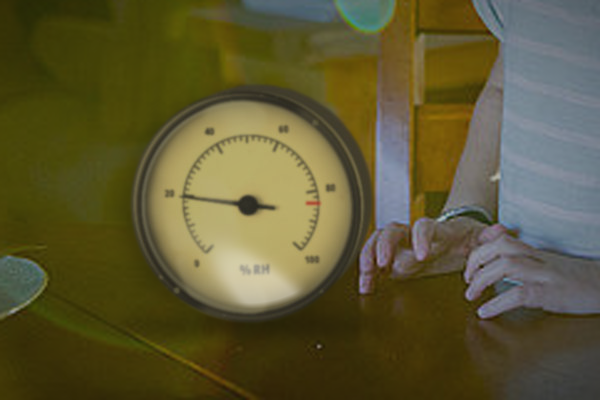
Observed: 20 %
